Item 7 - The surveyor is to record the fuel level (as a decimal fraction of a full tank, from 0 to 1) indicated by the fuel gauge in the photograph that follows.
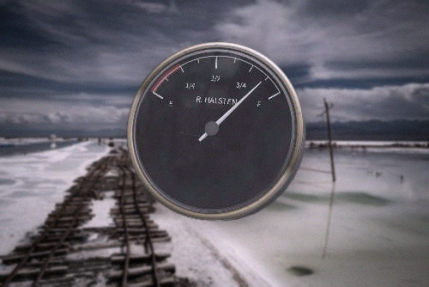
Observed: 0.875
